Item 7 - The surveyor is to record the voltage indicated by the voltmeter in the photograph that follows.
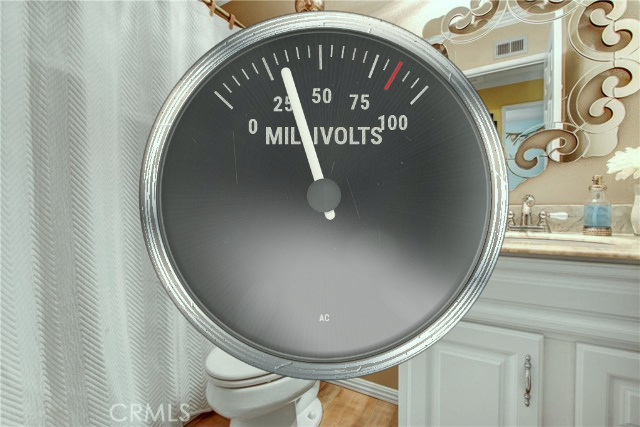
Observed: 32.5 mV
